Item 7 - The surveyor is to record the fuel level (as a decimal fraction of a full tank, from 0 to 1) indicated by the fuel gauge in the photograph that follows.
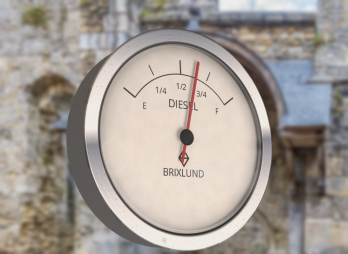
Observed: 0.625
